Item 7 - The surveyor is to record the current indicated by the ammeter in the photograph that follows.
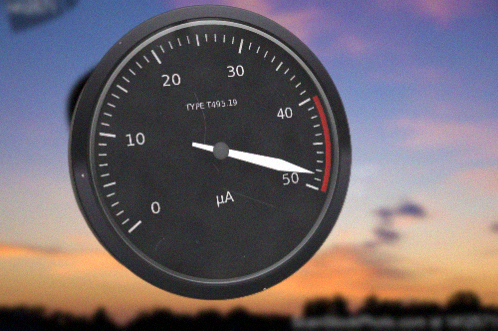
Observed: 48.5 µA
